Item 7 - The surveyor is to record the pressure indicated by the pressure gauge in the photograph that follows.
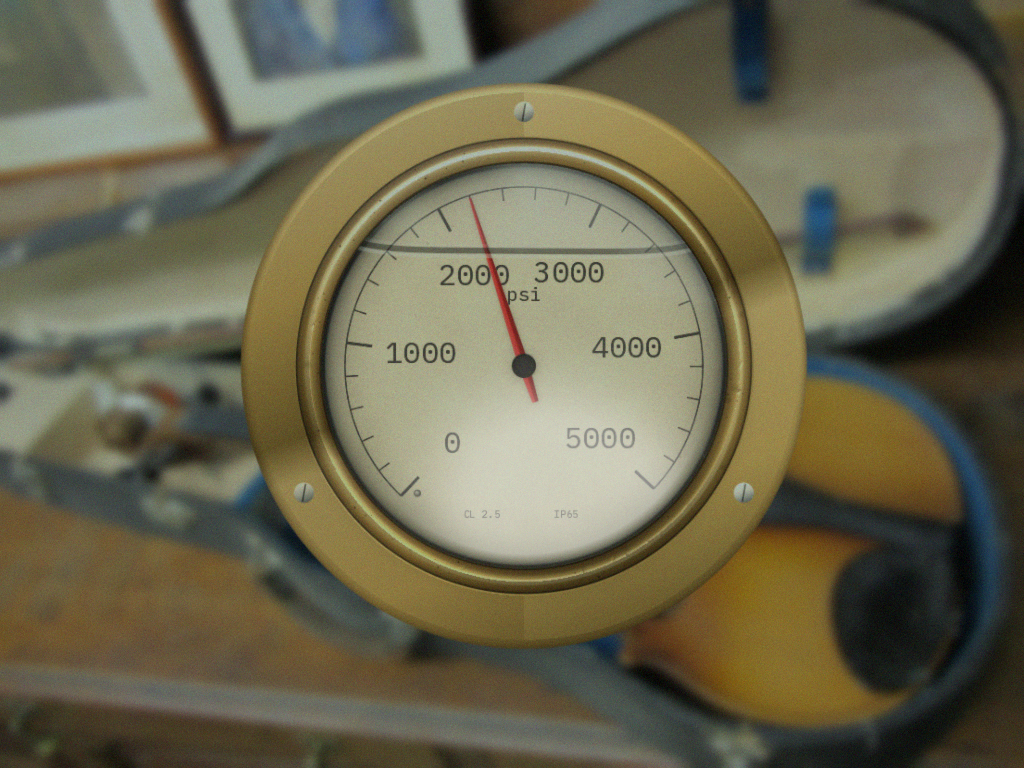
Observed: 2200 psi
